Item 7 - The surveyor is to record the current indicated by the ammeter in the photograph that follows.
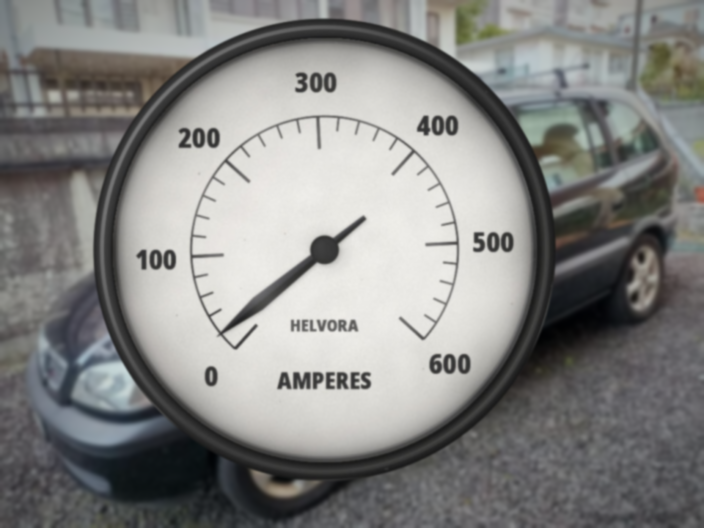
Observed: 20 A
